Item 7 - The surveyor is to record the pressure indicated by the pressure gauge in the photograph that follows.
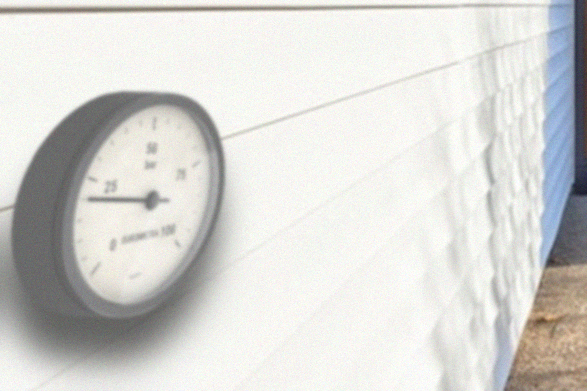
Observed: 20 bar
